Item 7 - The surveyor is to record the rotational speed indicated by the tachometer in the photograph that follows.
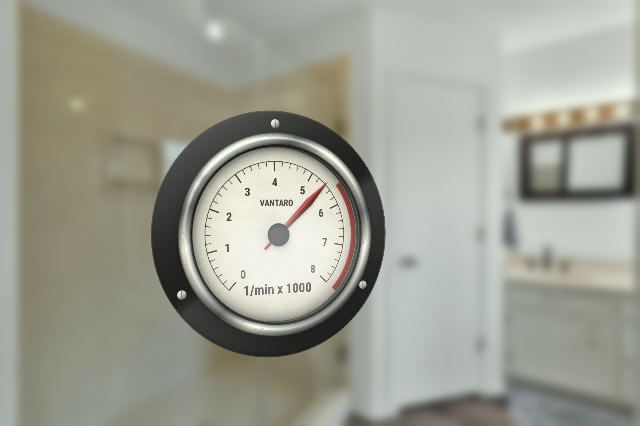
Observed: 5400 rpm
